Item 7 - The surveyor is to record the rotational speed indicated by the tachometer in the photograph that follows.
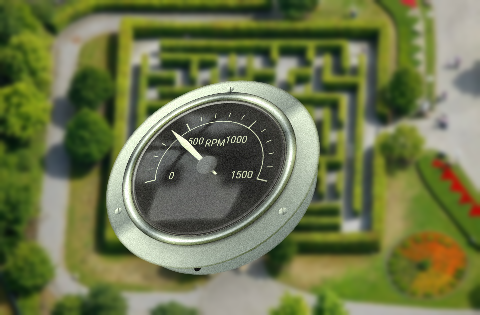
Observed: 400 rpm
